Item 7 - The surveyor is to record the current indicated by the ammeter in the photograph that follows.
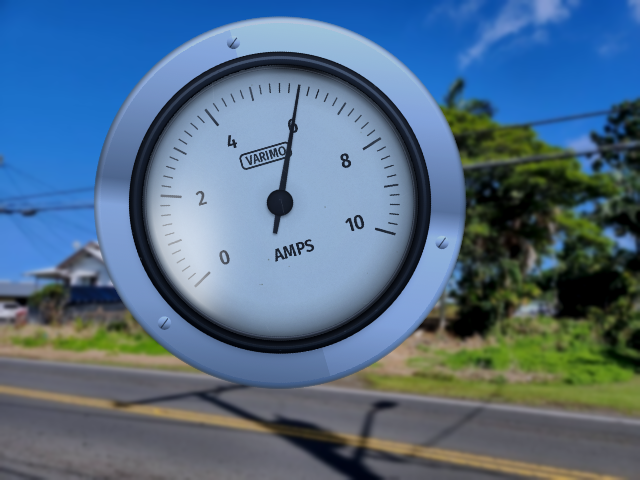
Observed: 6 A
